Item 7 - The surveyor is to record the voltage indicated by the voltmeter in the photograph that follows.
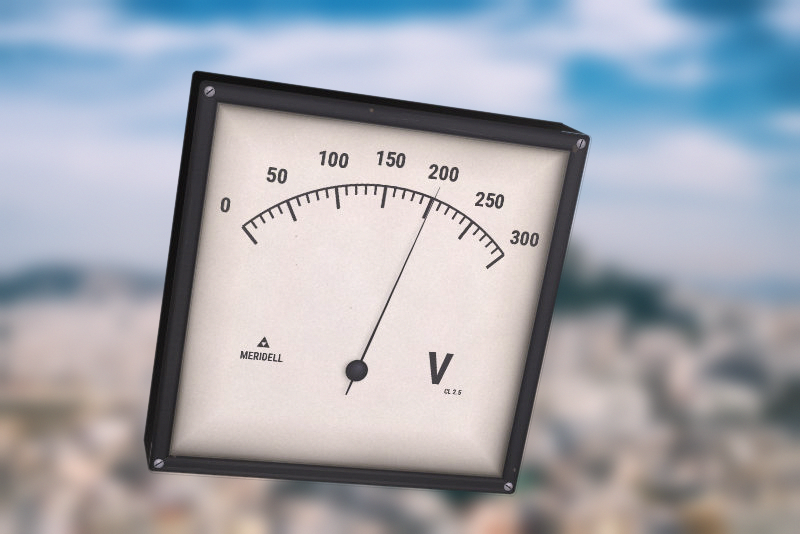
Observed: 200 V
